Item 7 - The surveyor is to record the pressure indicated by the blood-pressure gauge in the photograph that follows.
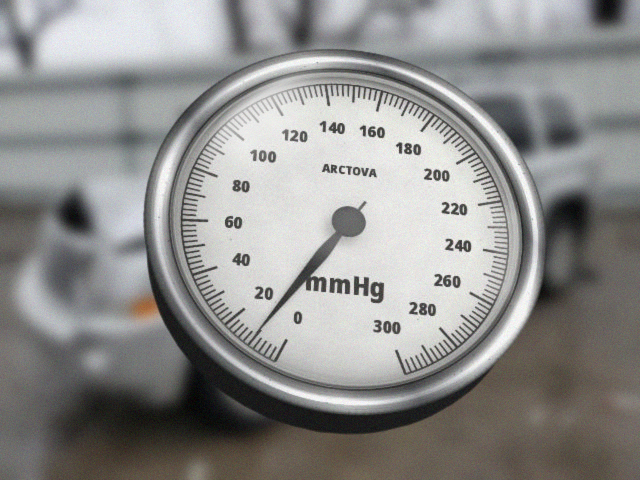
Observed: 10 mmHg
